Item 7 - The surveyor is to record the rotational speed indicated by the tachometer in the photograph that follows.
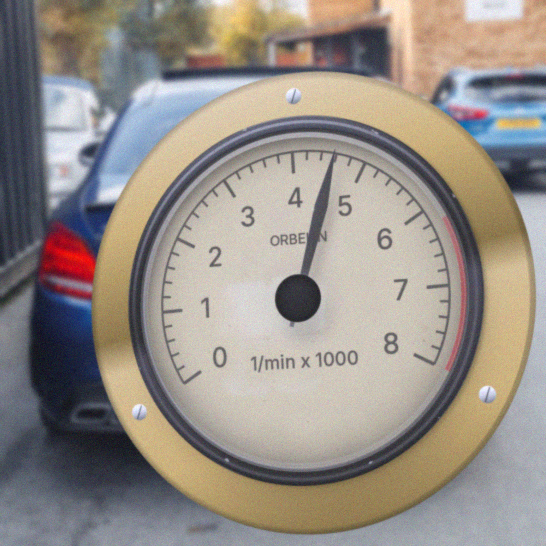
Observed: 4600 rpm
